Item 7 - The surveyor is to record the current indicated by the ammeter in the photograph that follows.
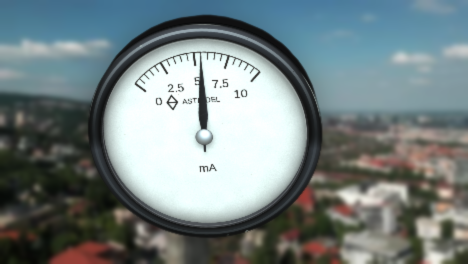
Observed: 5.5 mA
